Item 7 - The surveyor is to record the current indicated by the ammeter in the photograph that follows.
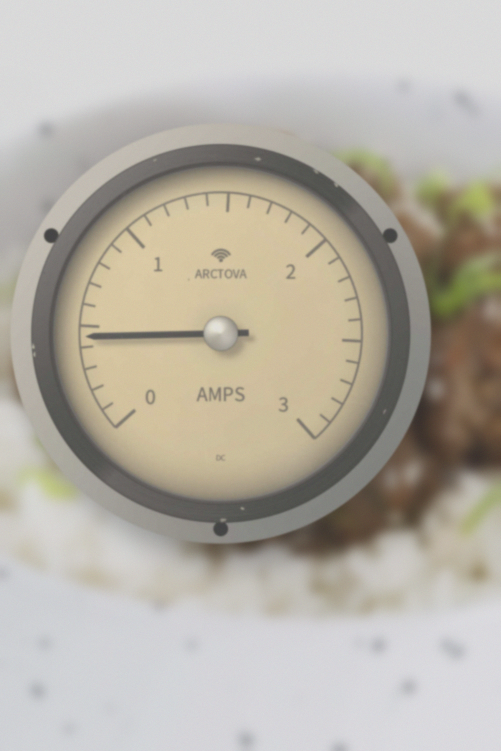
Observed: 0.45 A
